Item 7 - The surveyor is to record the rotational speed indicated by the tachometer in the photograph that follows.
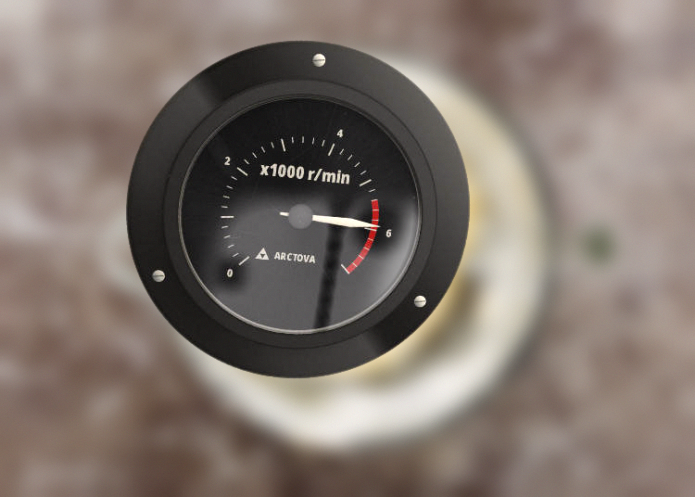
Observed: 5900 rpm
